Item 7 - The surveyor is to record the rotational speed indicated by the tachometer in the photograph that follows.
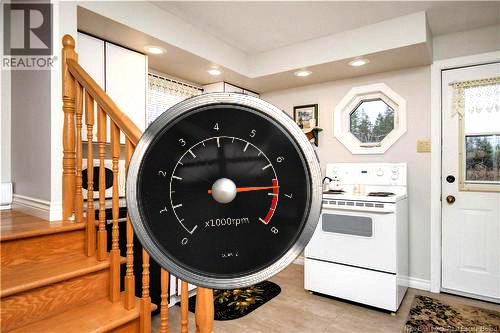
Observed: 6750 rpm
